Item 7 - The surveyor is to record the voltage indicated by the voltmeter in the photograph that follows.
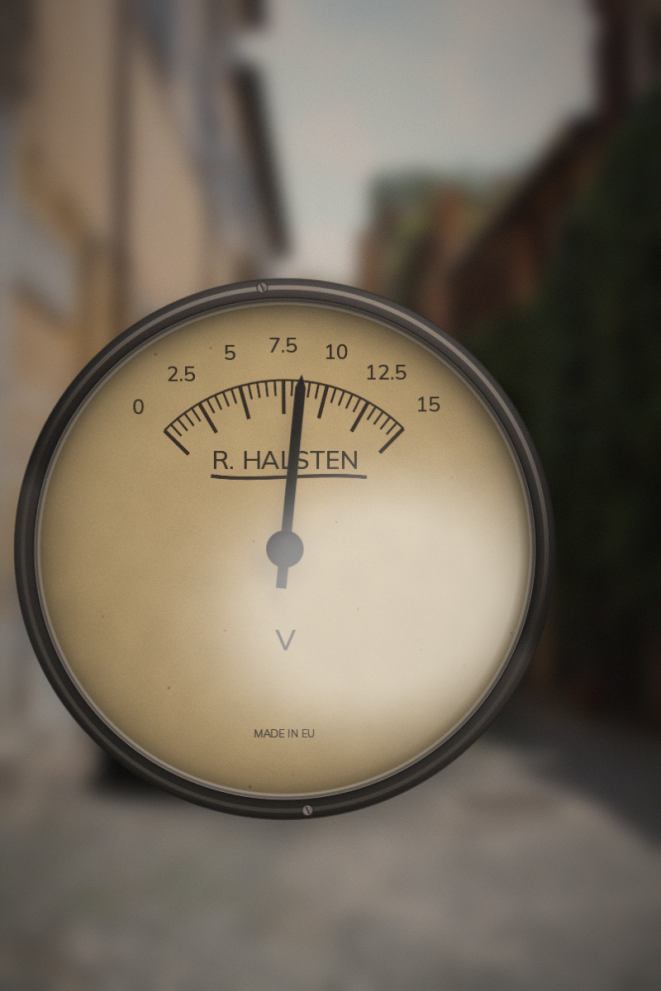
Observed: 8.5 V
